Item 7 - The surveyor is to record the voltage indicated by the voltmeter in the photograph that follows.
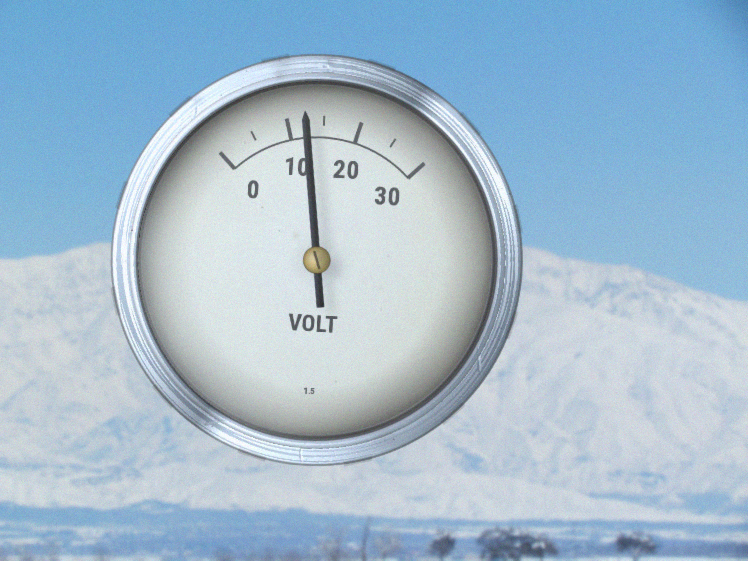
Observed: 12.5 V
